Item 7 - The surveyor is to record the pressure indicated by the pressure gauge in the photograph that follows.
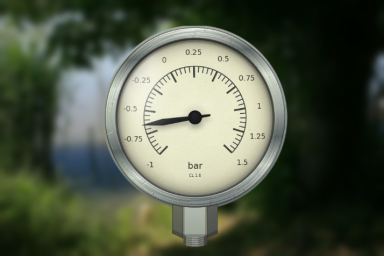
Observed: -0.65 bar
